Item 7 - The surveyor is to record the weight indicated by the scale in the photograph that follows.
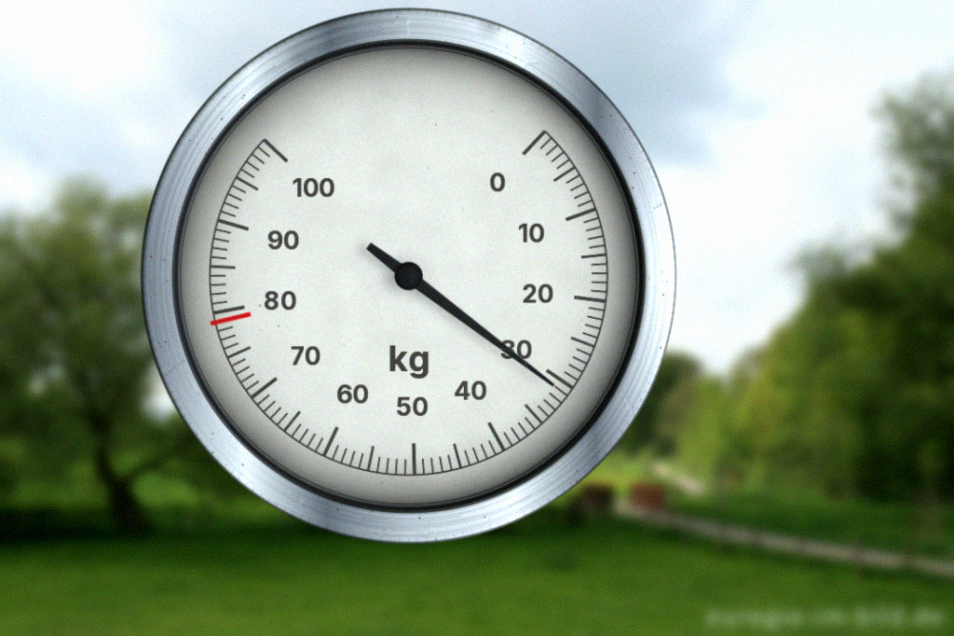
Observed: 31 kg
